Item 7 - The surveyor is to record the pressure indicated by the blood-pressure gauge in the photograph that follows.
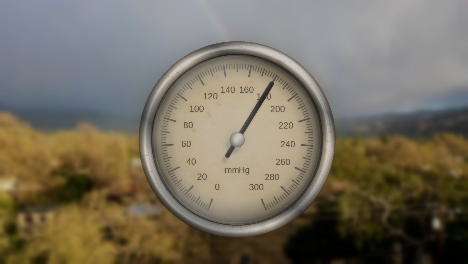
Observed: 180 mmHg
